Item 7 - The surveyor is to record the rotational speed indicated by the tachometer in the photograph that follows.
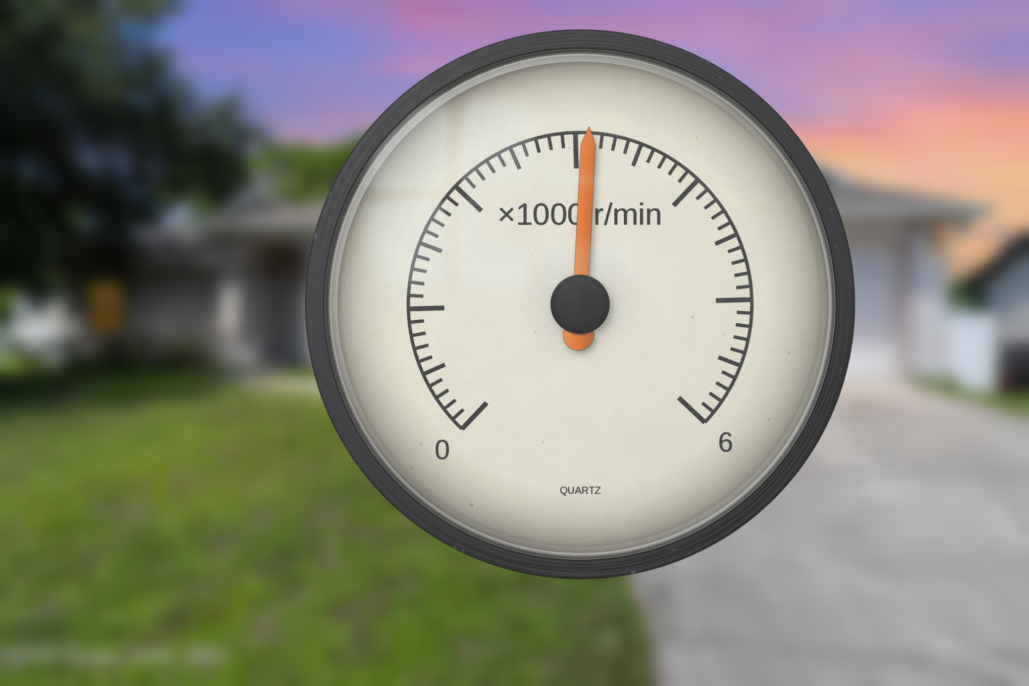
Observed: 3100 rpm
